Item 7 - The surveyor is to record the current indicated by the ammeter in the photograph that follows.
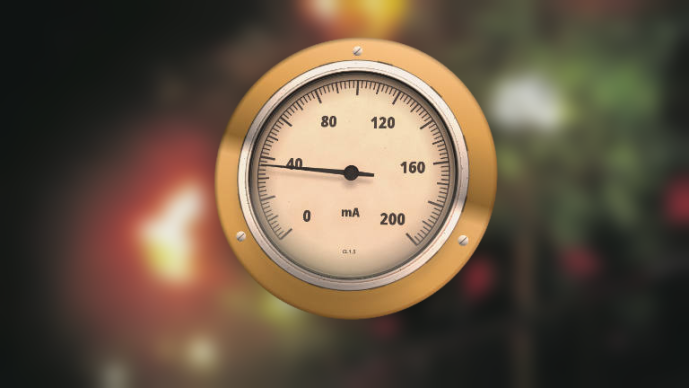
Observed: 36 mA
